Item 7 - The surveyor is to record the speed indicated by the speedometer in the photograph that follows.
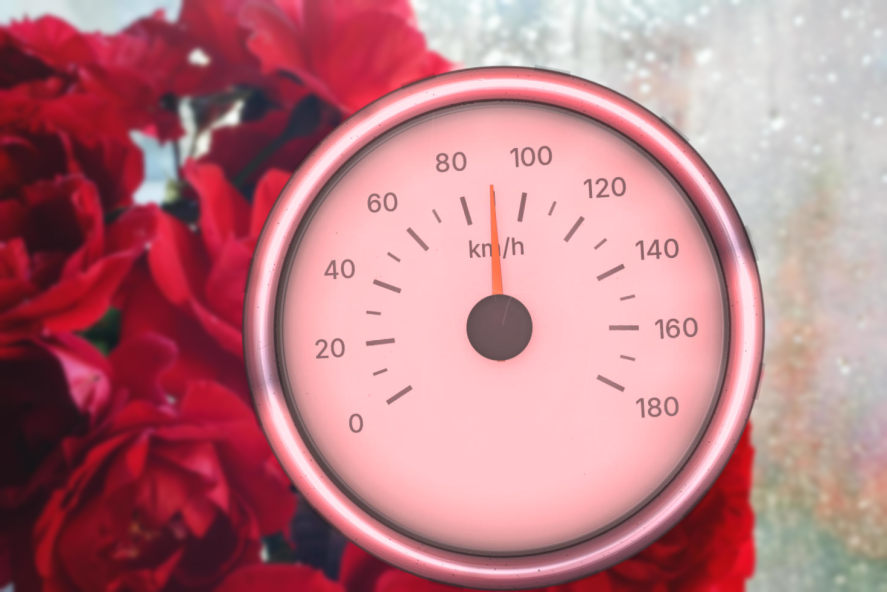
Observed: 90 km/h
